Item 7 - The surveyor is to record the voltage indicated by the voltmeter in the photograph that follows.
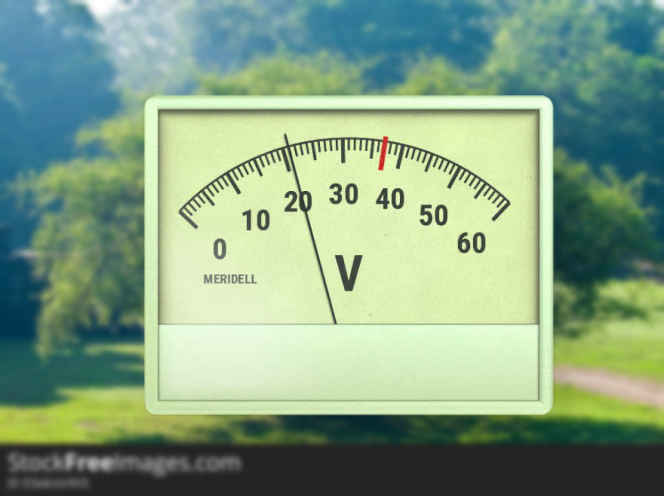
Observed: 21 V
